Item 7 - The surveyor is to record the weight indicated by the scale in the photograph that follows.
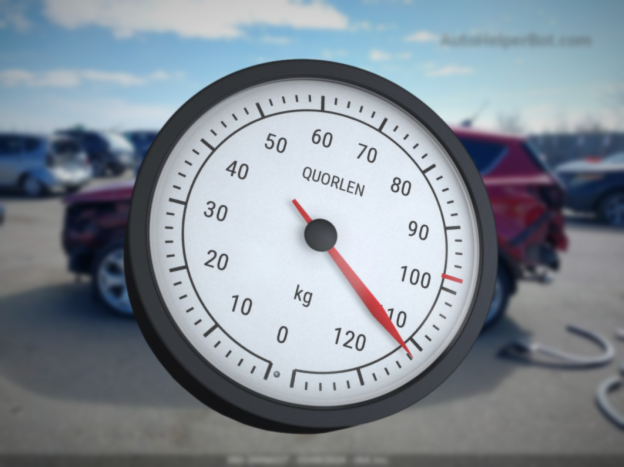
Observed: 112 kg
